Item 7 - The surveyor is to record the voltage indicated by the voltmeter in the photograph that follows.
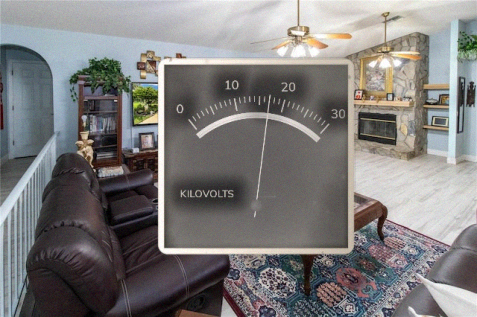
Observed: 17 kV
